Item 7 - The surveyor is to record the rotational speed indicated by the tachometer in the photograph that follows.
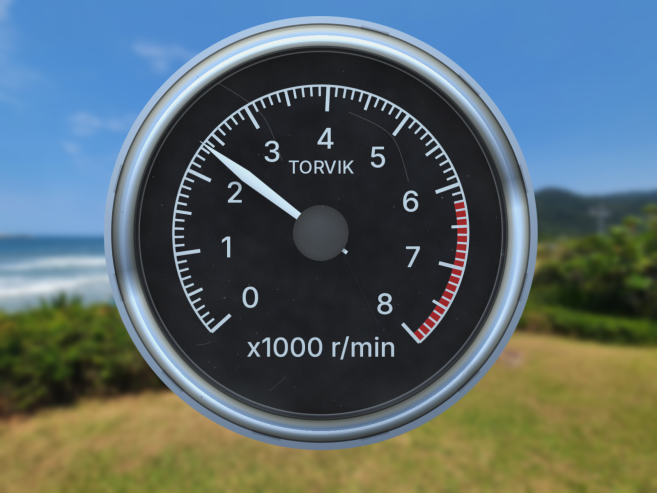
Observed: 2350 rpm
